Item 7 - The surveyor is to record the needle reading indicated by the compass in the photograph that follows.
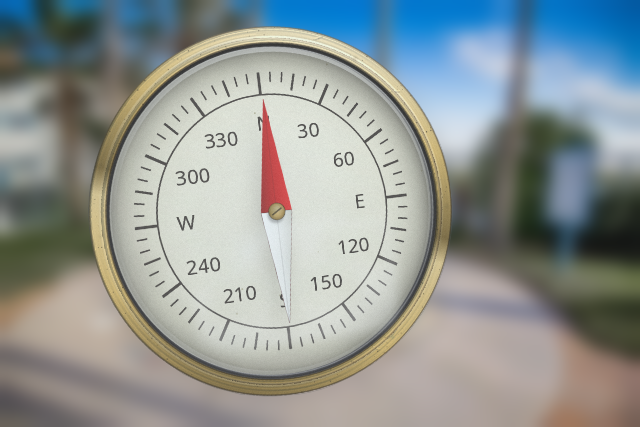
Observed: 0 °
